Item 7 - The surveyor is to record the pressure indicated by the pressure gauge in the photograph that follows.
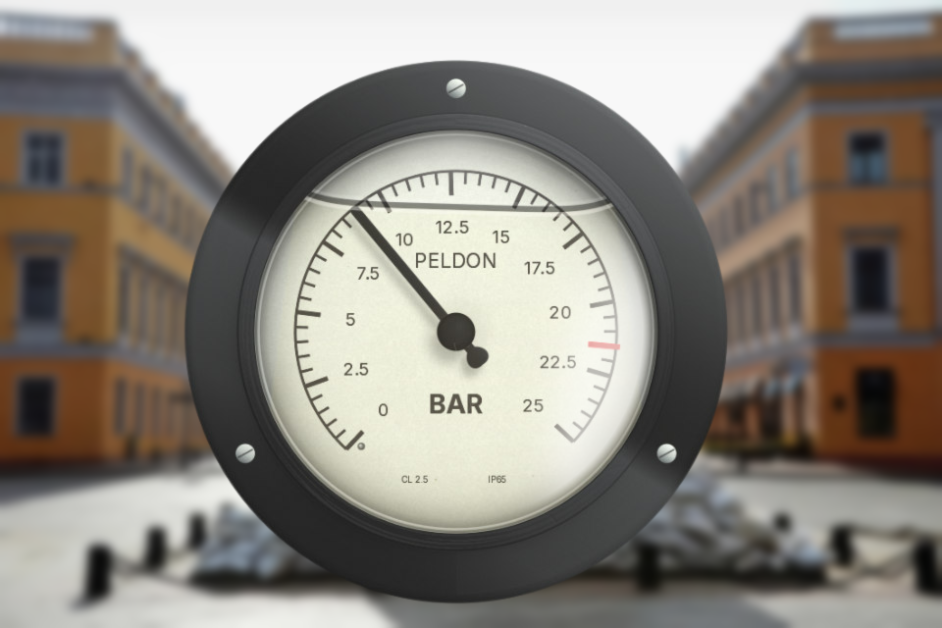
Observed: 9 bar
